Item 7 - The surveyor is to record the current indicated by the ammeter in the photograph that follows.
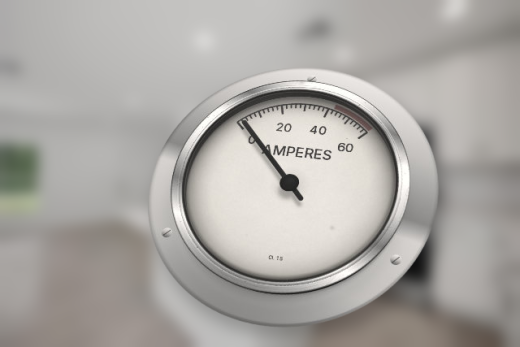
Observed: 2 A
